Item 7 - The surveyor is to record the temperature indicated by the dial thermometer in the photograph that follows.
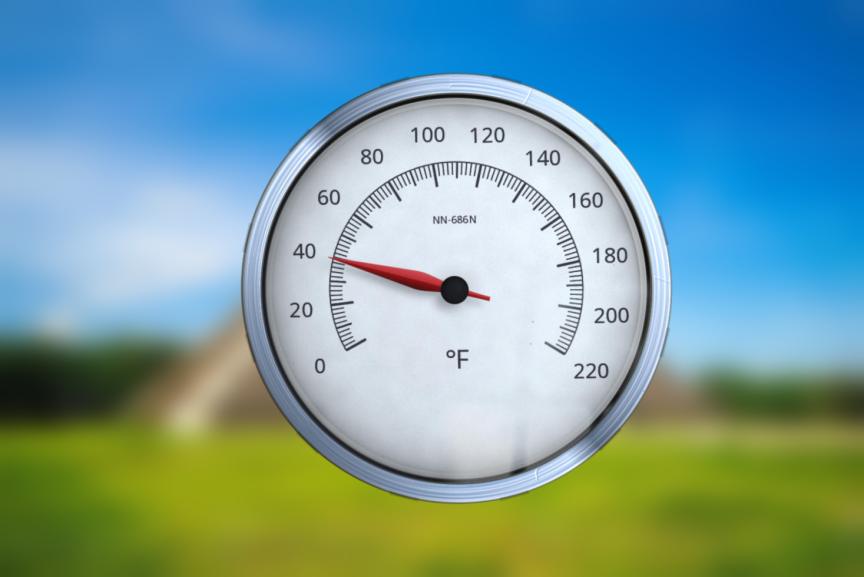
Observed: 40 °F
